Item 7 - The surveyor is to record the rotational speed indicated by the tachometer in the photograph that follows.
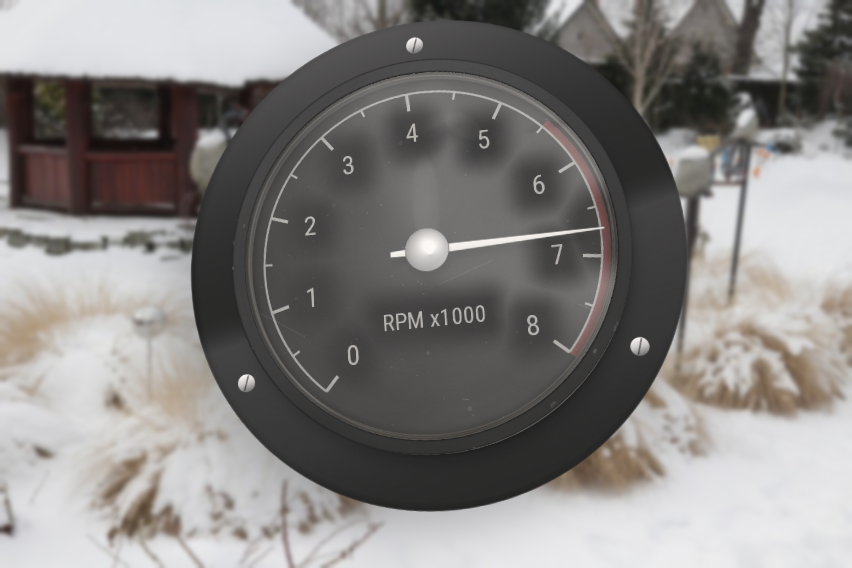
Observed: 6750 rpm
